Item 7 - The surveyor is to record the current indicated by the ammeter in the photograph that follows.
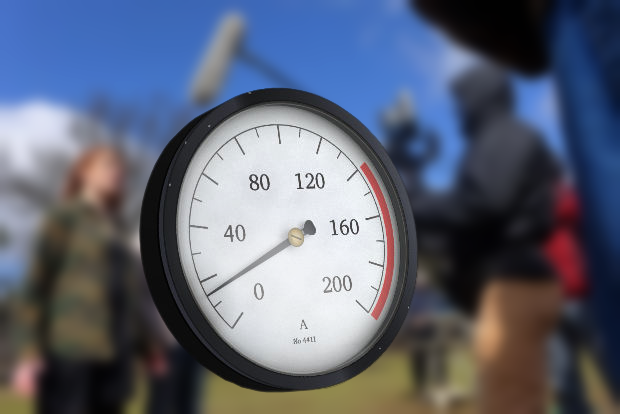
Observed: 15 A
